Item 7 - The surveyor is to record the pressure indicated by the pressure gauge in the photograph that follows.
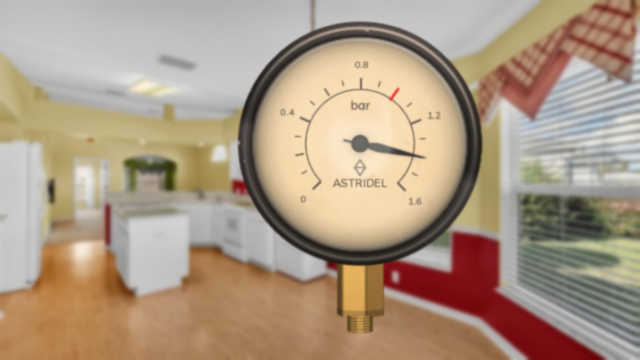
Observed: 1.4 bar
